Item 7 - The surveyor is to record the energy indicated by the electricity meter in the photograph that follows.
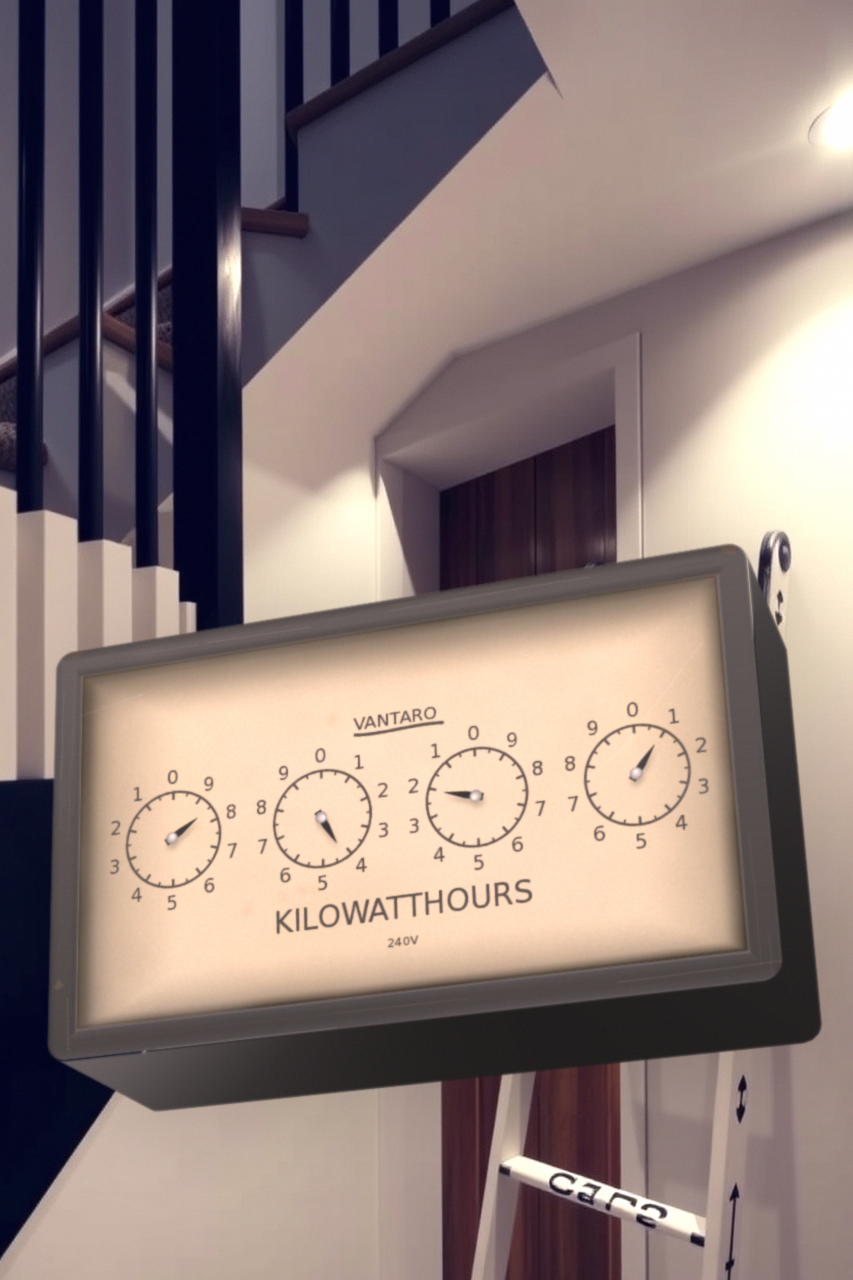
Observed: 8421 kWh
